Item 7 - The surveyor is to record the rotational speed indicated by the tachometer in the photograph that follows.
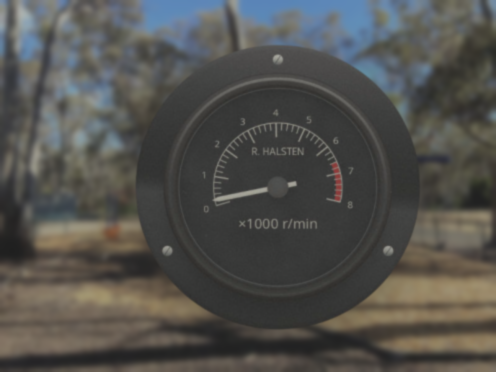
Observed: 200 rpm
